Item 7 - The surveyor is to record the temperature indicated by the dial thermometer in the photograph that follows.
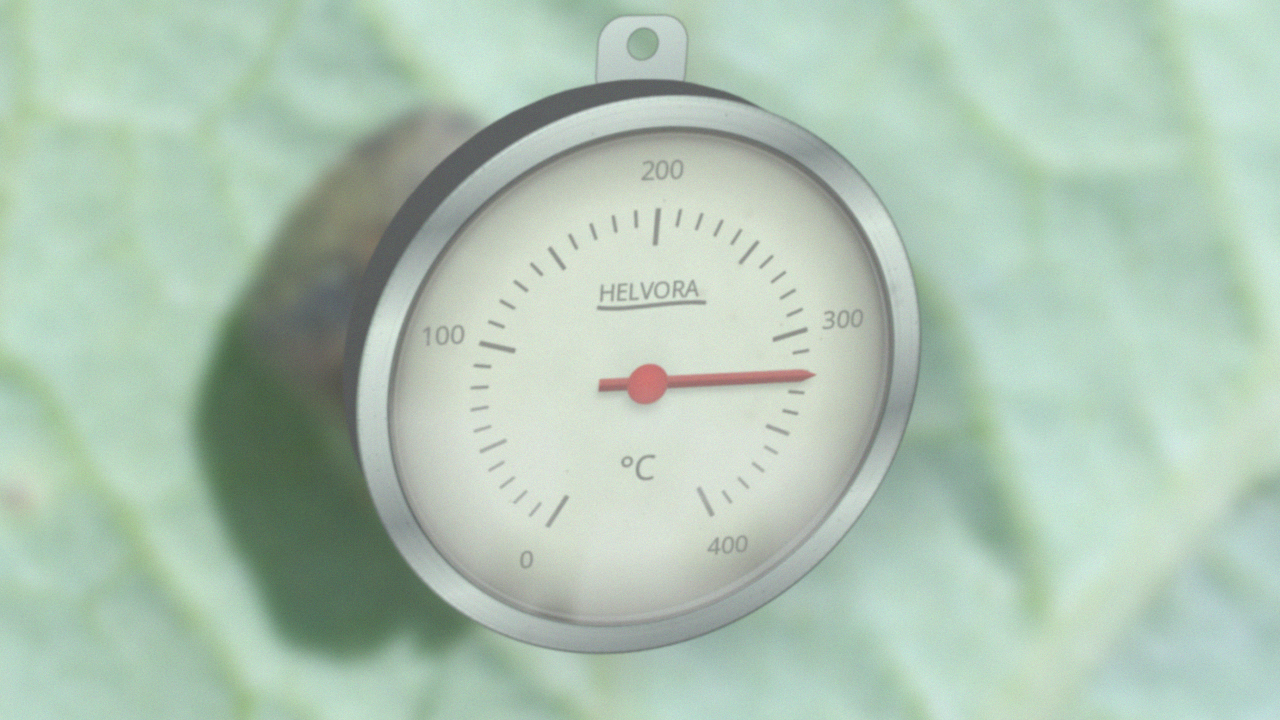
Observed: 320 °C
